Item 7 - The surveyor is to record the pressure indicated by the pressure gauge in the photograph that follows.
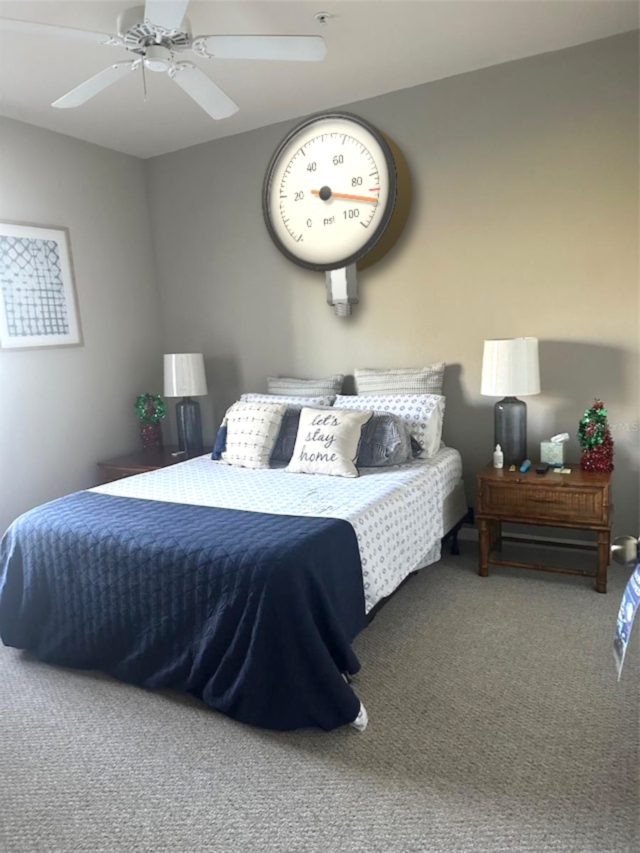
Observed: 90 psi
